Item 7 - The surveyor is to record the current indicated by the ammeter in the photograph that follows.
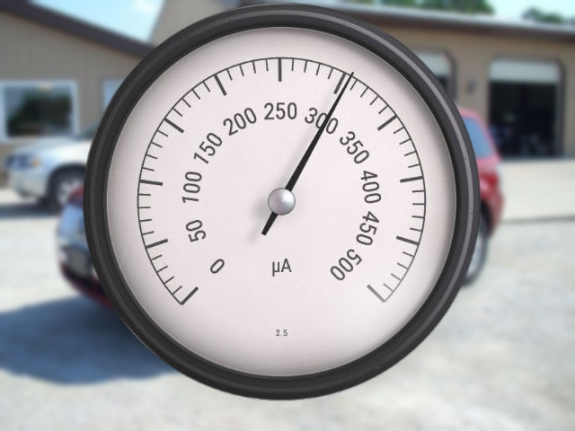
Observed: 305 µA
